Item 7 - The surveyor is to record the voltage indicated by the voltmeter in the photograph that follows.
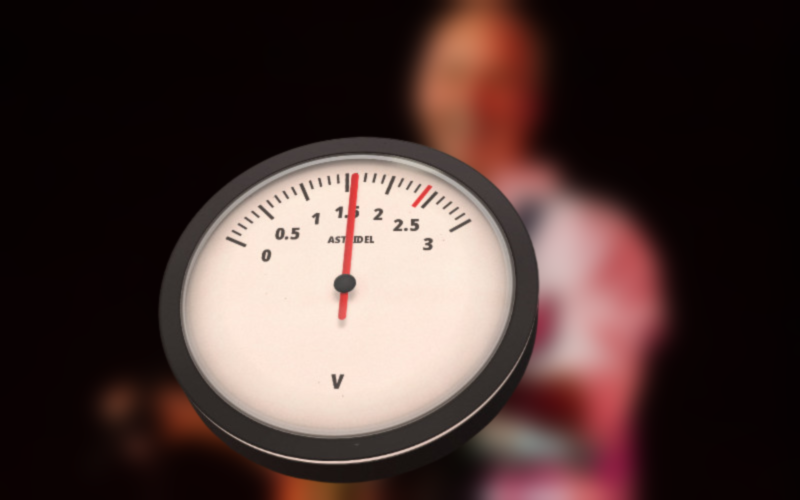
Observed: 1.6 V
